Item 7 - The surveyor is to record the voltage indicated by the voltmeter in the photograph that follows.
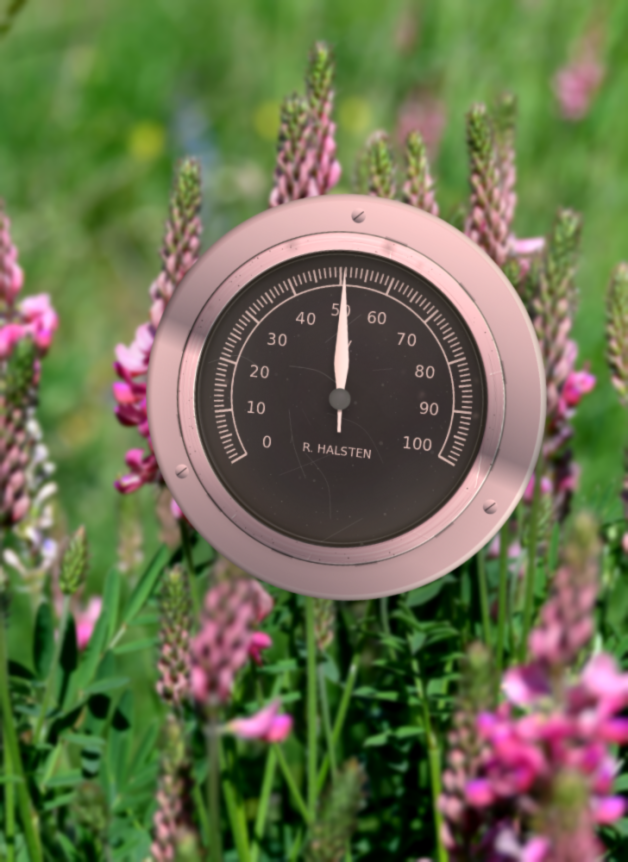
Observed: 51 V
